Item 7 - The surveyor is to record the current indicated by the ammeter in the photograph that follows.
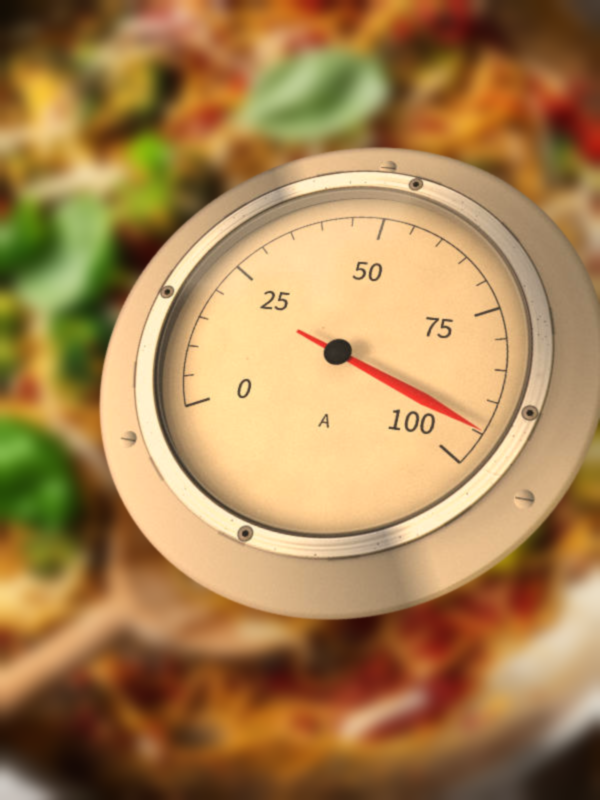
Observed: 95 A
